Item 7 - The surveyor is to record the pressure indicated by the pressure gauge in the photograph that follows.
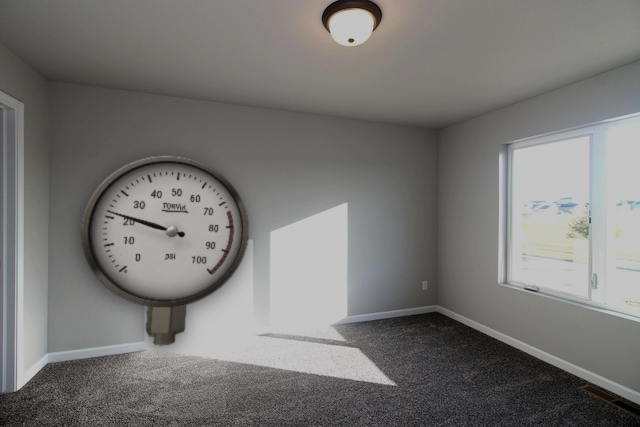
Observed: 22 psi
